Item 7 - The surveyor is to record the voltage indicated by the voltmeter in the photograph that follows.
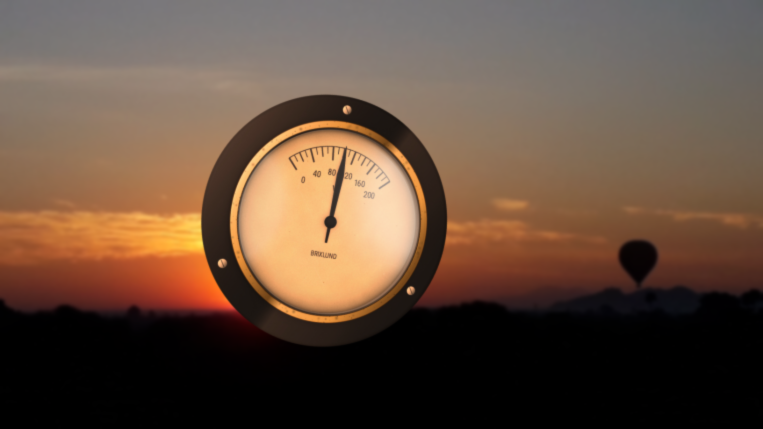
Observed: 100 V
